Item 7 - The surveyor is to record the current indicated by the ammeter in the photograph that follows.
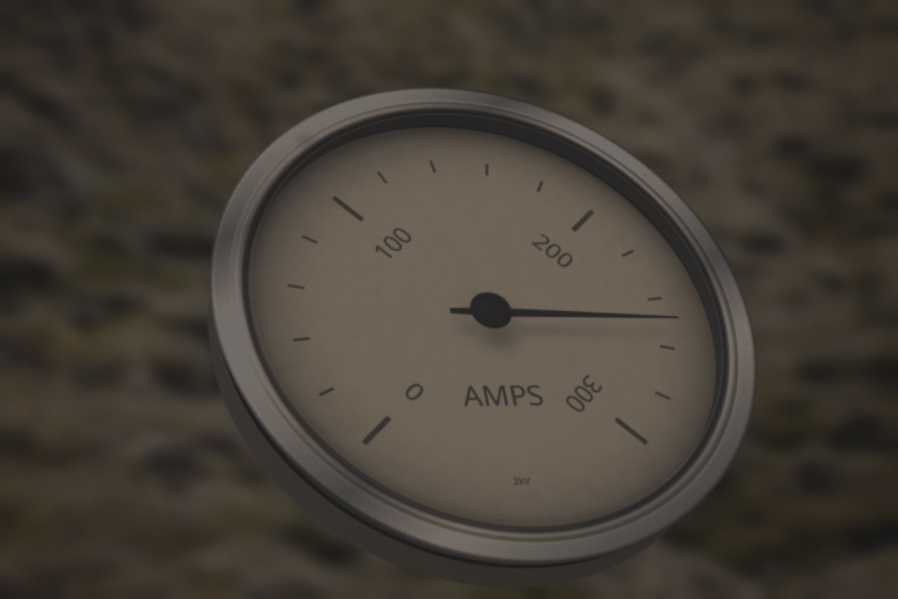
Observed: 250 A
